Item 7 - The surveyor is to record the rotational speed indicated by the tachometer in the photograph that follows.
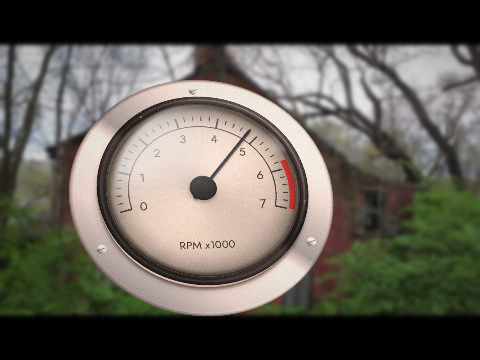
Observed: 4800 rpm
